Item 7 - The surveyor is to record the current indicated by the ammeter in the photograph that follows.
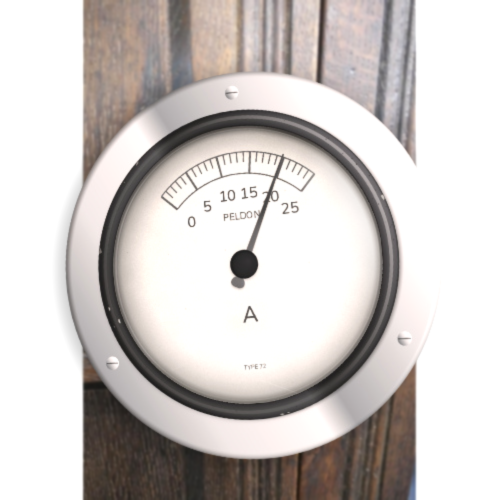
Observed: 20 A
